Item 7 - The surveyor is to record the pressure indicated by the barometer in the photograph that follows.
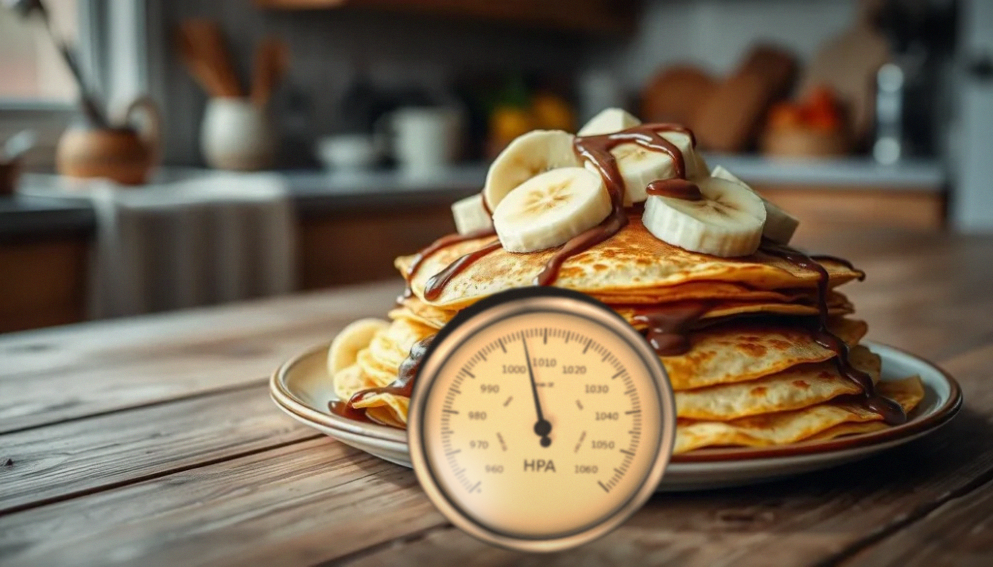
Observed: 1005 hPa
